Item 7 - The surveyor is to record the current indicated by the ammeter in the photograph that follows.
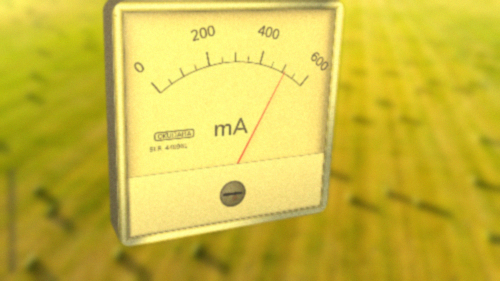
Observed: 500 mA
